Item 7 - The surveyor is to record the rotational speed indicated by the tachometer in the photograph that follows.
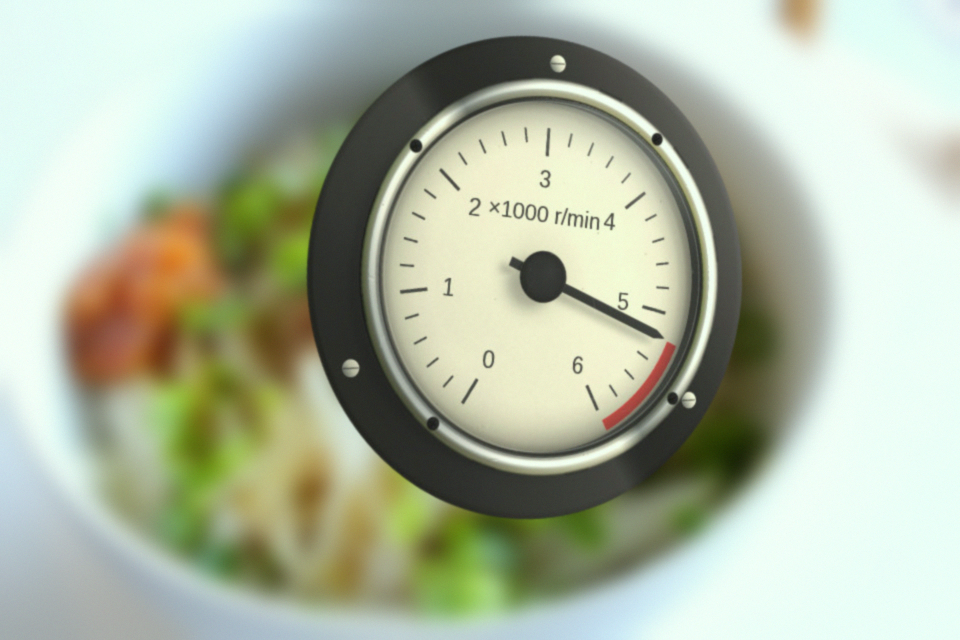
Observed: 5200 rpm
